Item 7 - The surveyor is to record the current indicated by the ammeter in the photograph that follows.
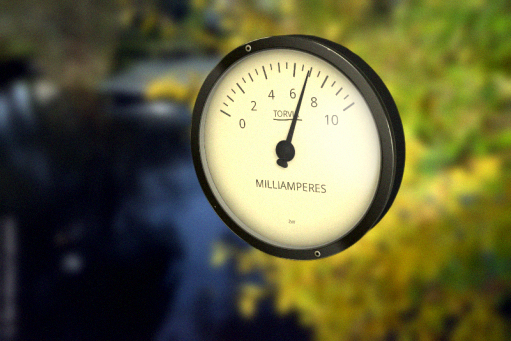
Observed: 7 mA
